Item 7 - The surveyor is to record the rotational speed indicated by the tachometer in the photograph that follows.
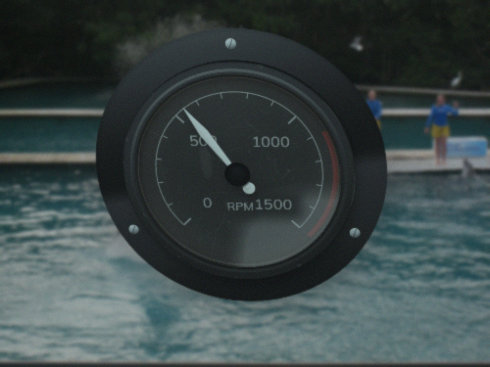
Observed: 550 rpm
